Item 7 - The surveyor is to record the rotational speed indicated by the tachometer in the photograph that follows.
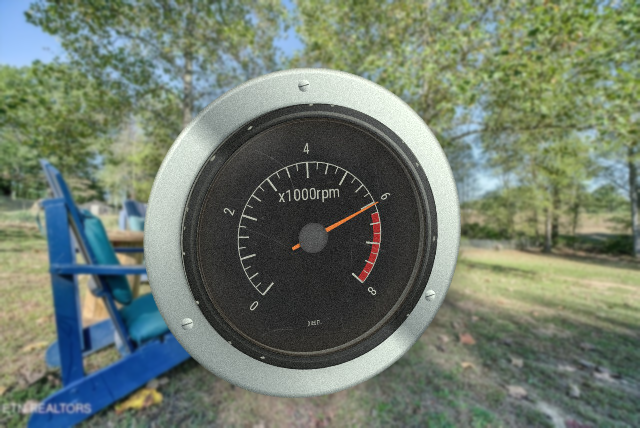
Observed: 6000 rpm
